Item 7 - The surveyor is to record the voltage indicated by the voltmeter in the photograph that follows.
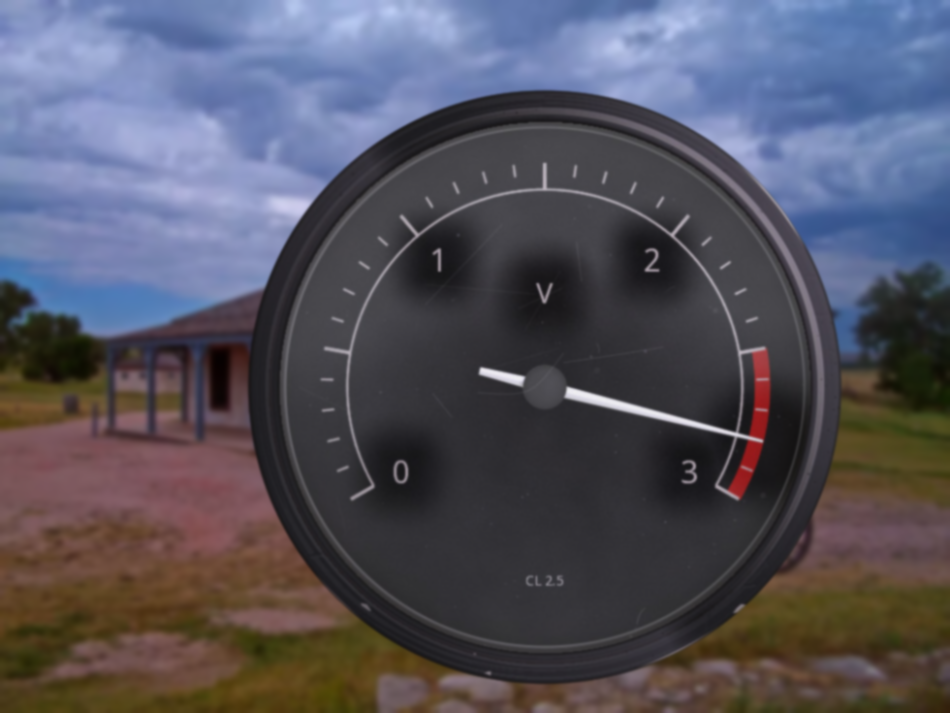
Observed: 2.8 V
